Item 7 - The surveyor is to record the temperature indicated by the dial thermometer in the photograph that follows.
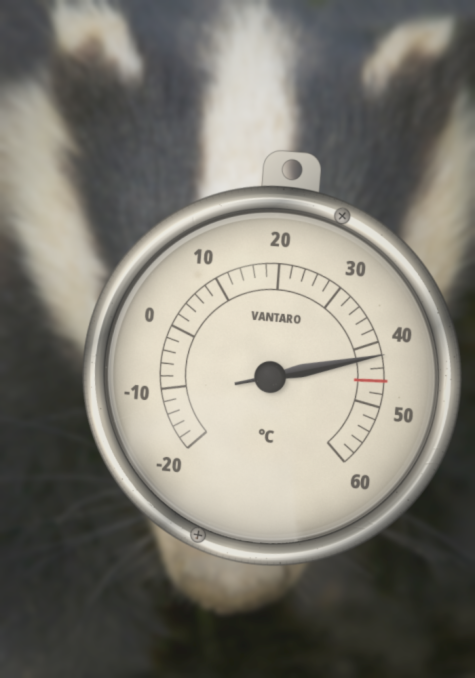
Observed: 42 °C
